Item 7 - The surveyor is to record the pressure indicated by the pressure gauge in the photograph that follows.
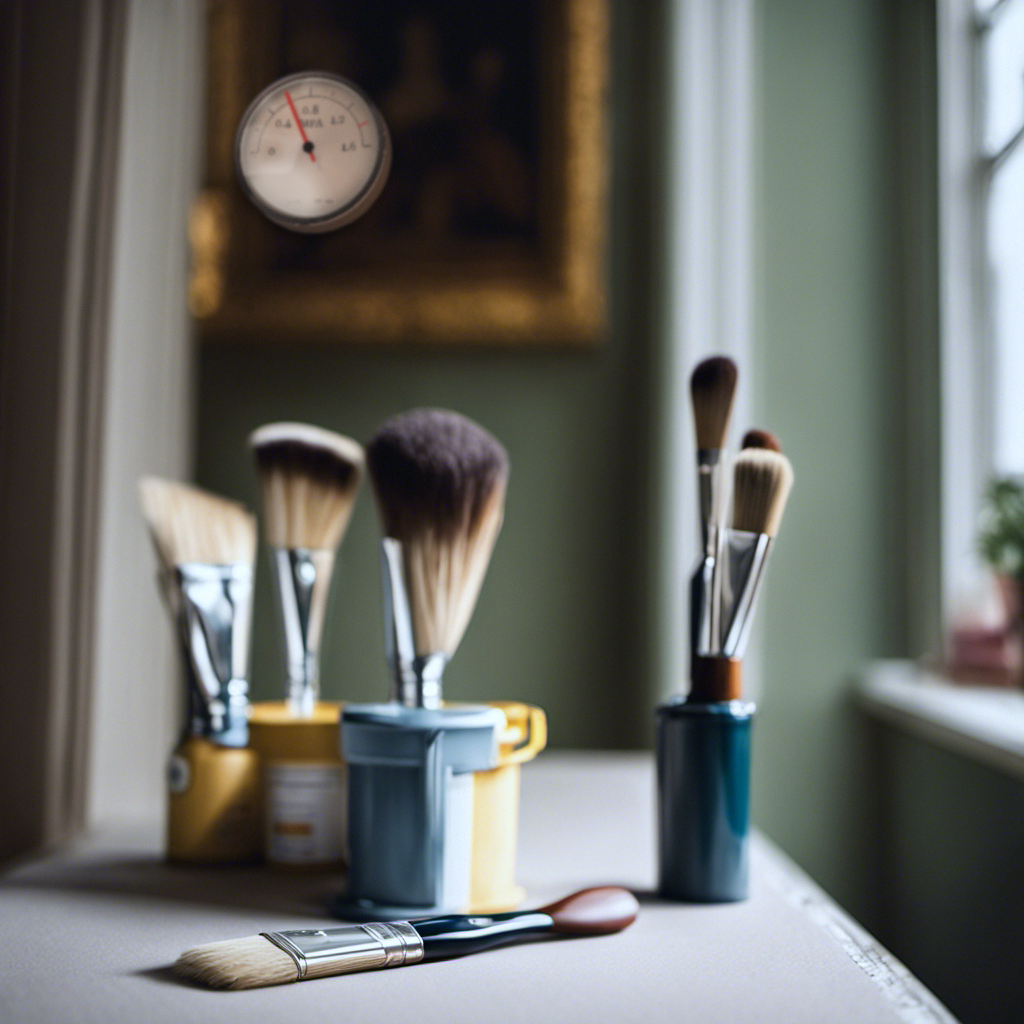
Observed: 0.6 MPa
